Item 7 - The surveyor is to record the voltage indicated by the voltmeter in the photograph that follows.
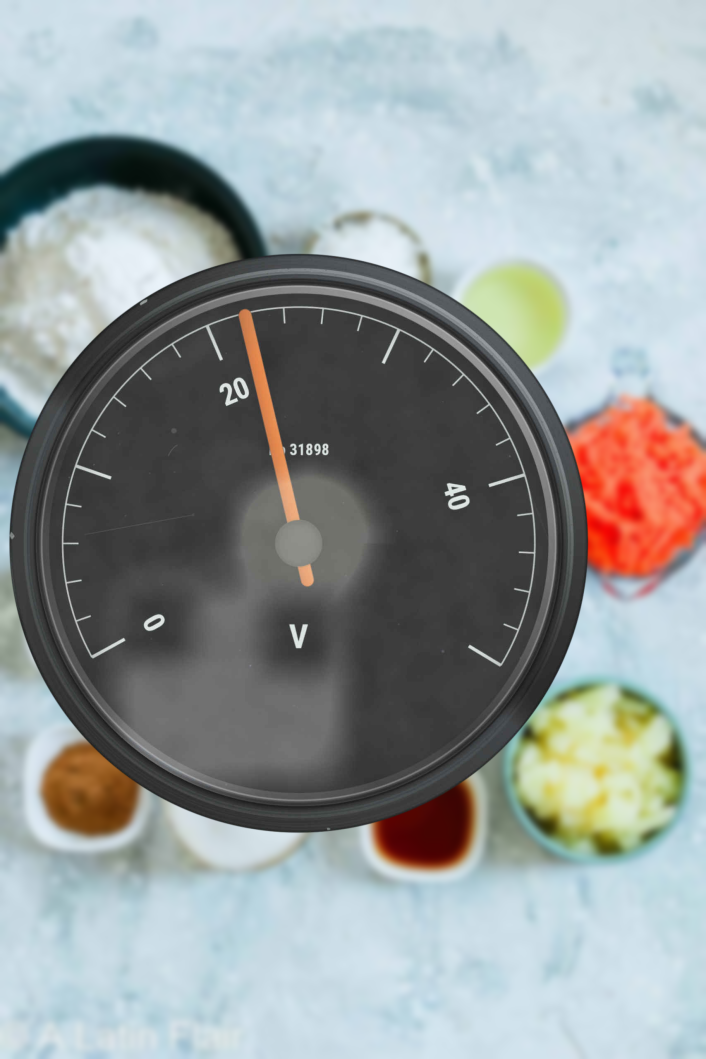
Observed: 22 V
